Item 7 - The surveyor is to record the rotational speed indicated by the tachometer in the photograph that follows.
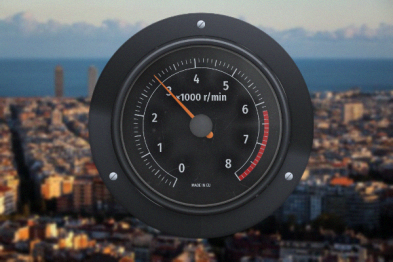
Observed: 3000 rpm
